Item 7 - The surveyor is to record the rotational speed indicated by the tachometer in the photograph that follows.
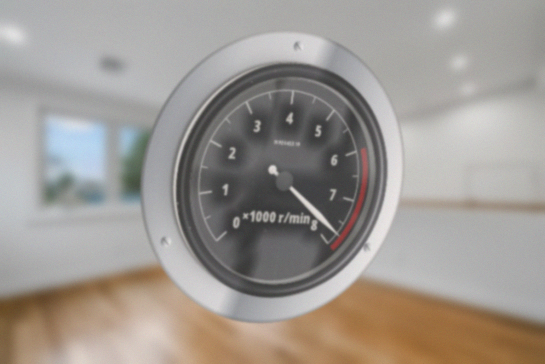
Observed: 7750 rpm
